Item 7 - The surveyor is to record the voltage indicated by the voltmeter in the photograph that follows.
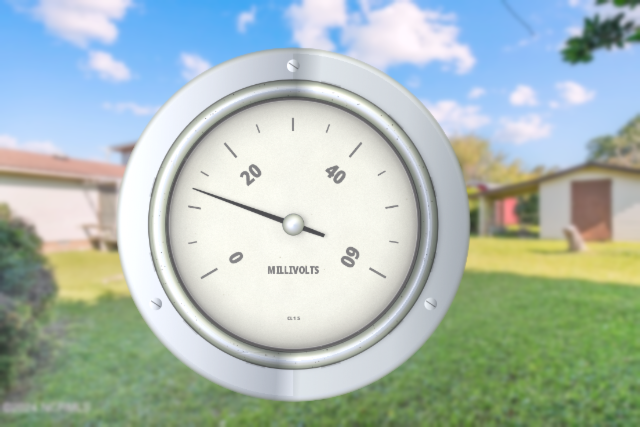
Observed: 12.5 mV
